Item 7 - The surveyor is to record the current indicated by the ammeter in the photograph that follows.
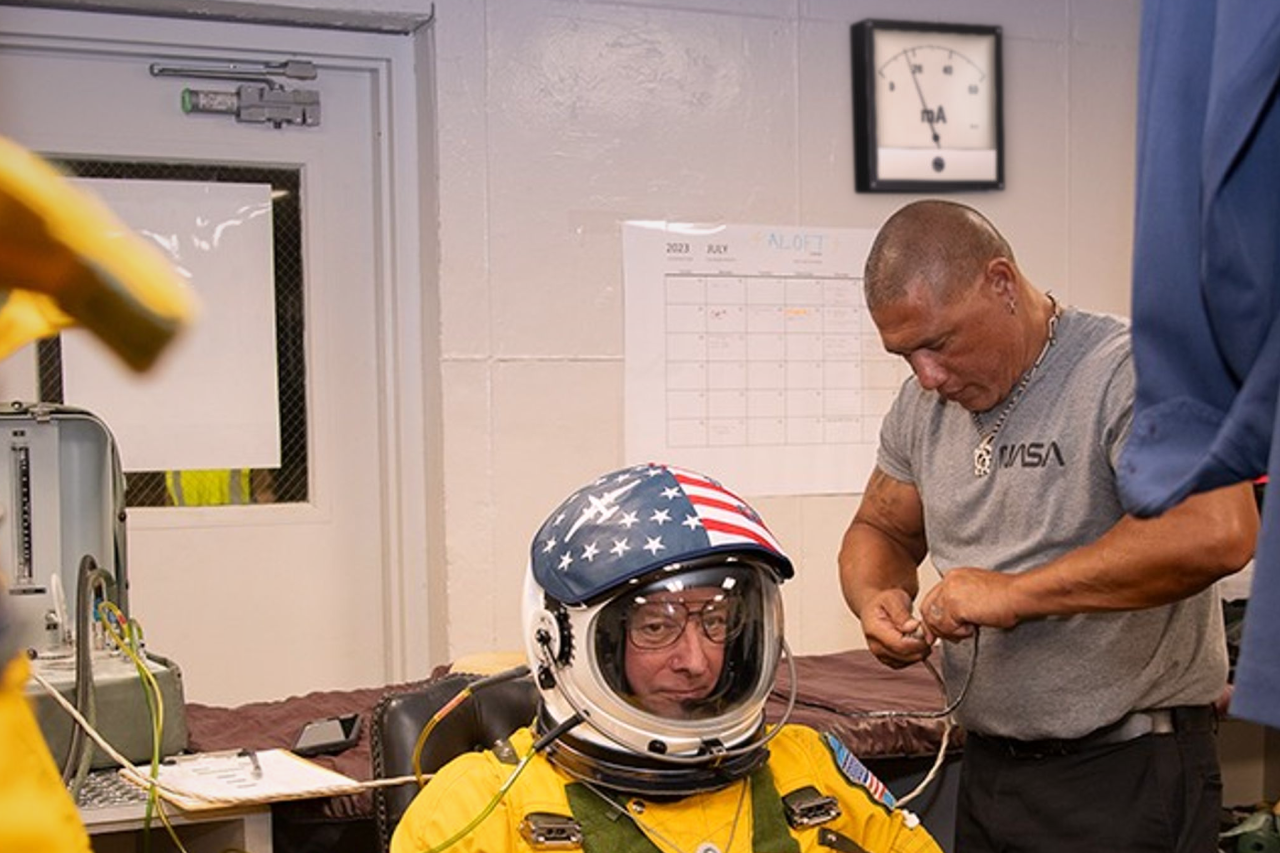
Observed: 15 mA
